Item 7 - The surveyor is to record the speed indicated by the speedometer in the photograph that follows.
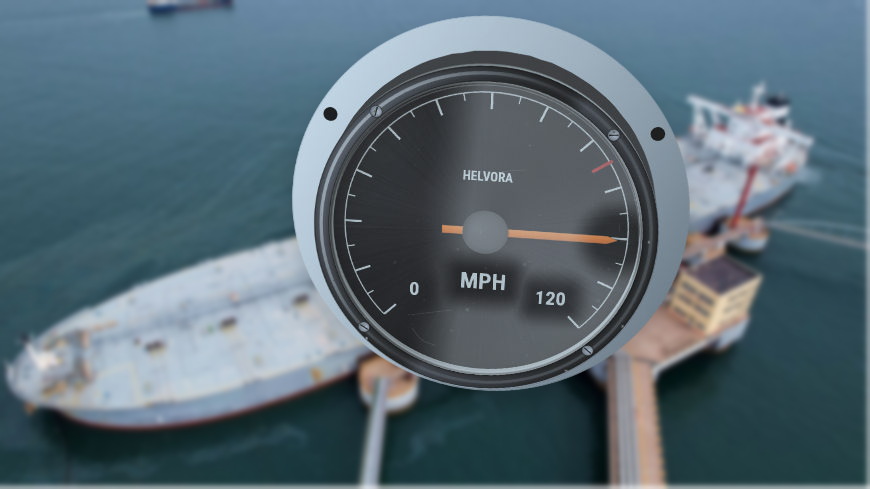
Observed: 100 mph
